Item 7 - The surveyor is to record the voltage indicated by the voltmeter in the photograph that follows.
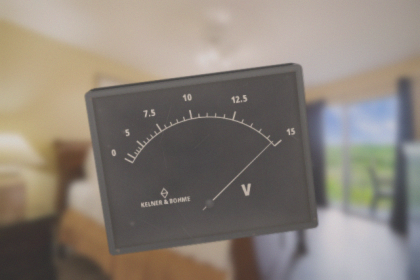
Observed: 14.75 V
